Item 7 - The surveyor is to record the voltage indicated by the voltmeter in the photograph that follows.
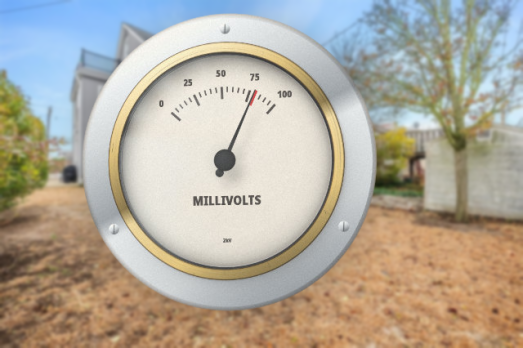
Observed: 80 mV
